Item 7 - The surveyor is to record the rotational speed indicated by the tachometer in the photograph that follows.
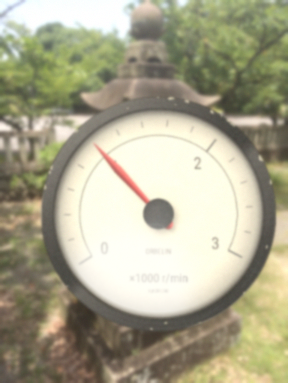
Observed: 1000 rpm
